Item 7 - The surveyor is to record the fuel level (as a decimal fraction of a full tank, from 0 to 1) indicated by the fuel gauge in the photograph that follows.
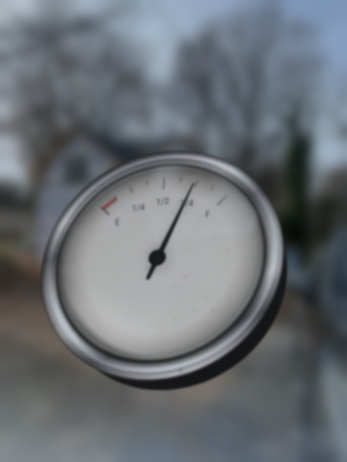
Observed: 0.75
